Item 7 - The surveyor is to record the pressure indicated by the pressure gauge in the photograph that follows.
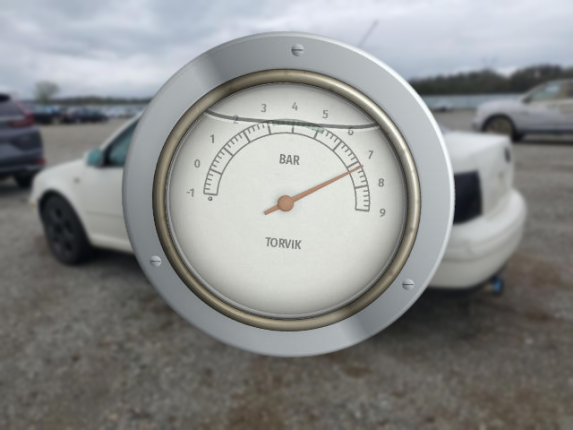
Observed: 7.2 bar
